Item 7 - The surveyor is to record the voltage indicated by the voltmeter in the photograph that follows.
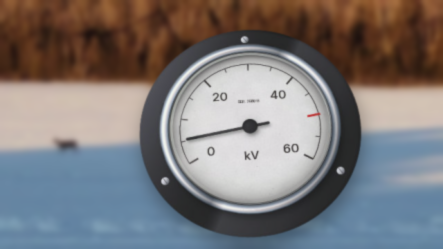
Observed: 5 kV
